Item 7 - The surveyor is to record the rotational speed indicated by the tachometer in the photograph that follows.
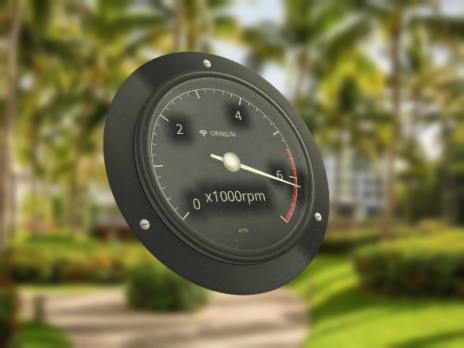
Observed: 6200 rpm
